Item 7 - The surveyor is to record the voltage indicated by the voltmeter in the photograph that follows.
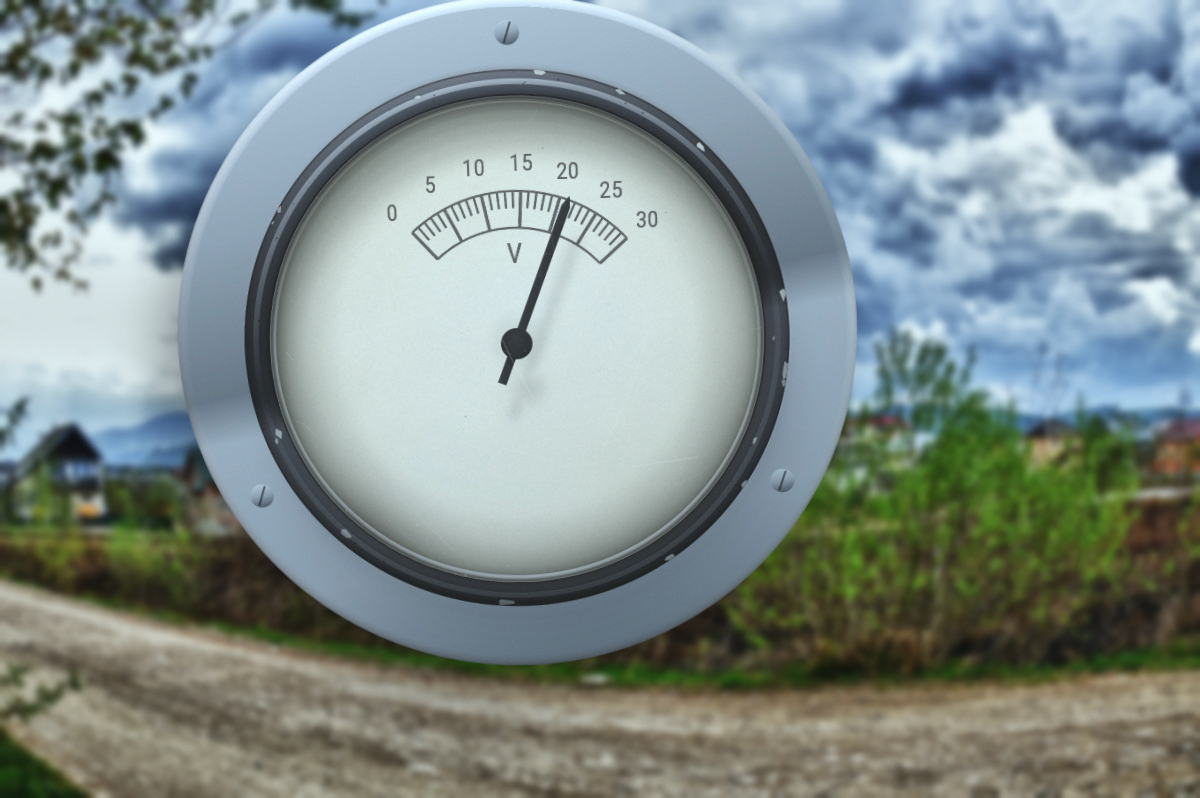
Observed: 21 V
